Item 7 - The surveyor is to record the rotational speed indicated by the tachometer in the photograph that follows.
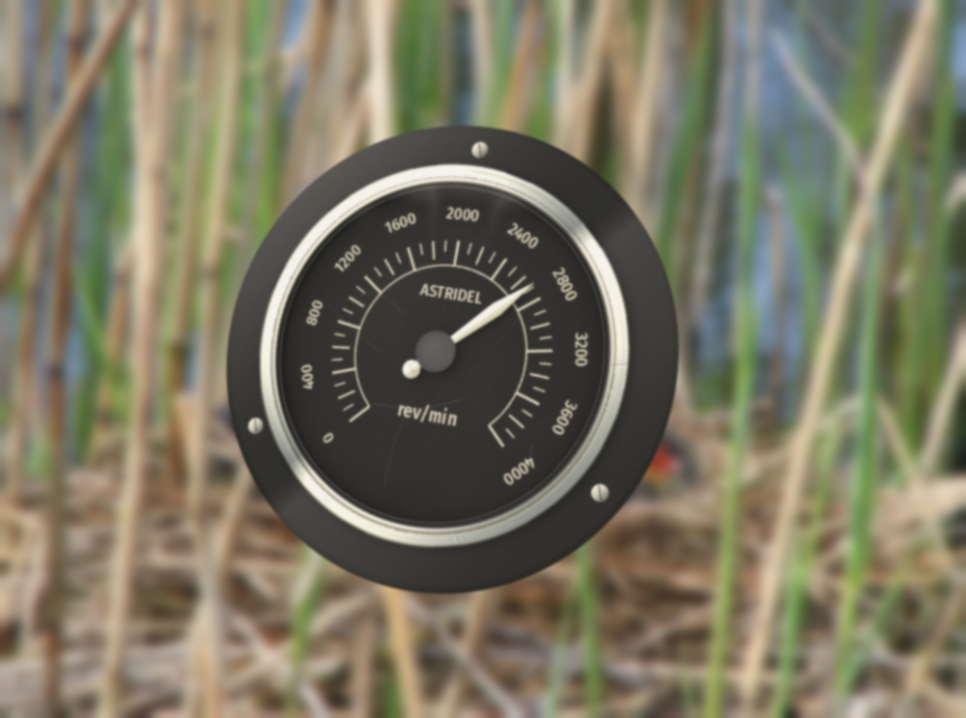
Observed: 2700 rpm
